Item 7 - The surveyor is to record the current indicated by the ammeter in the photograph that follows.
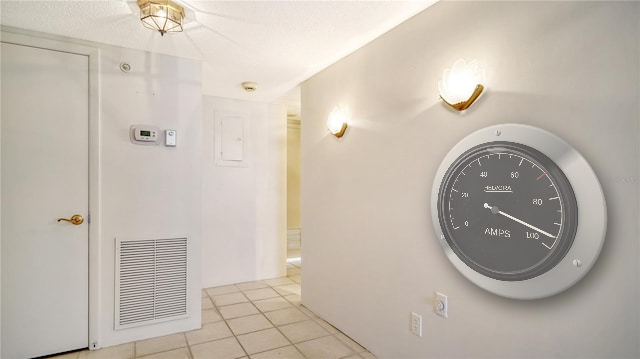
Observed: 95 A
